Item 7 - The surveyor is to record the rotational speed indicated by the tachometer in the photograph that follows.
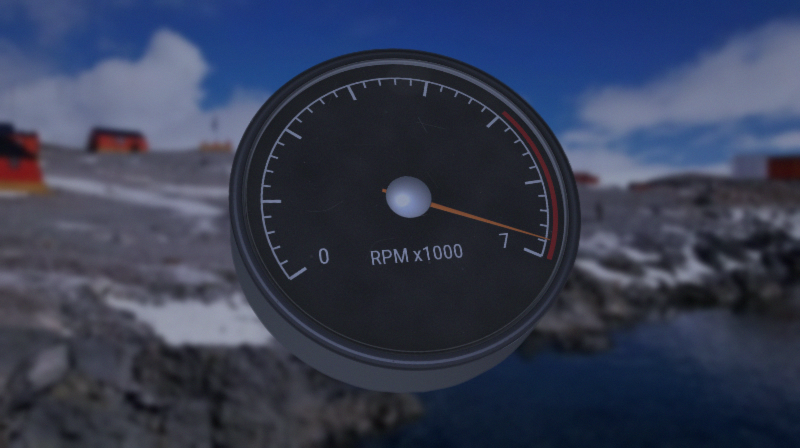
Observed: 6800 rpm
